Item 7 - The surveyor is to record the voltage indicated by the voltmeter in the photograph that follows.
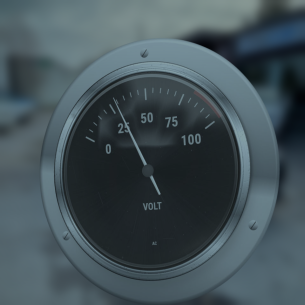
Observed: 30 V
